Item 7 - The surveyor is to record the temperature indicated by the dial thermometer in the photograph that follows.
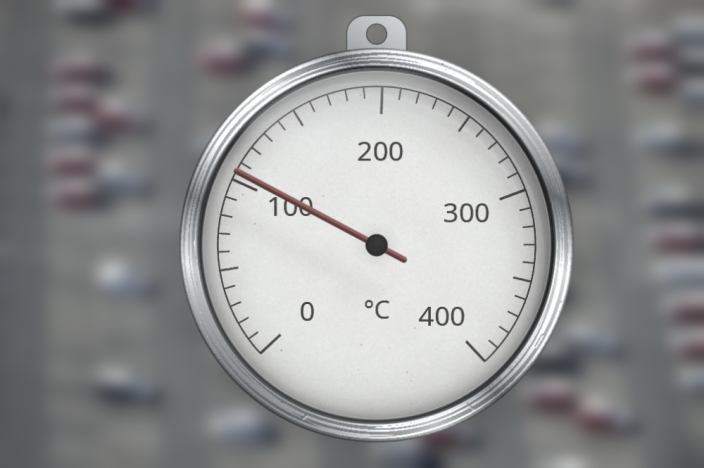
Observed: 105 °C
